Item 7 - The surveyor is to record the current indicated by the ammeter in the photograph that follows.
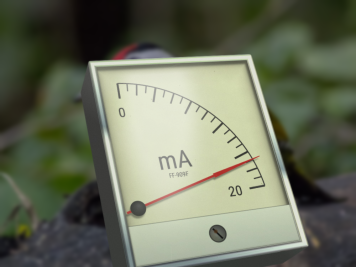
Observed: 17 mA
